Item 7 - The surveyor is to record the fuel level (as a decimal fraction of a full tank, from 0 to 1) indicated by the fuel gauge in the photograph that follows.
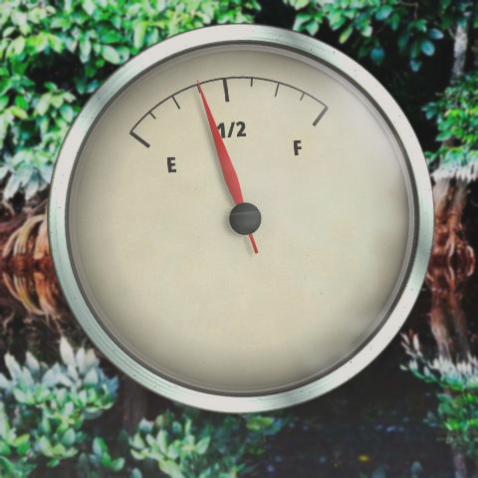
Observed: 0.375
